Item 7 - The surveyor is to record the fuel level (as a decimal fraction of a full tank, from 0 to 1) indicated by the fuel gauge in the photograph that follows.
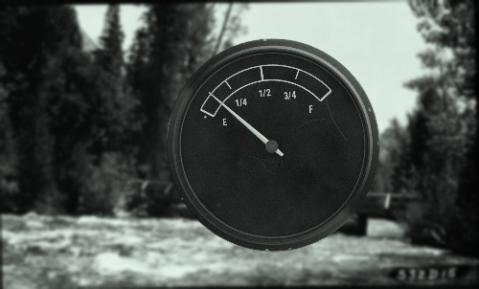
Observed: 0.125
